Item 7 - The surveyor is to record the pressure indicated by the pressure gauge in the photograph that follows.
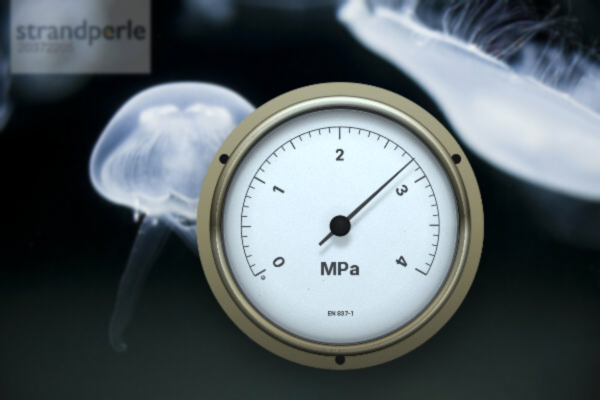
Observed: 2.8 MPa
